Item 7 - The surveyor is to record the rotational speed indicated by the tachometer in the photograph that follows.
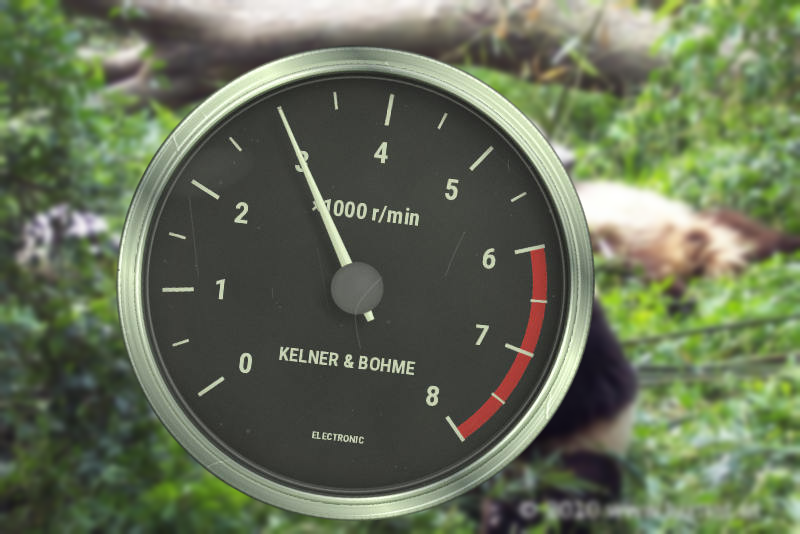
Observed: 3000 rpm
